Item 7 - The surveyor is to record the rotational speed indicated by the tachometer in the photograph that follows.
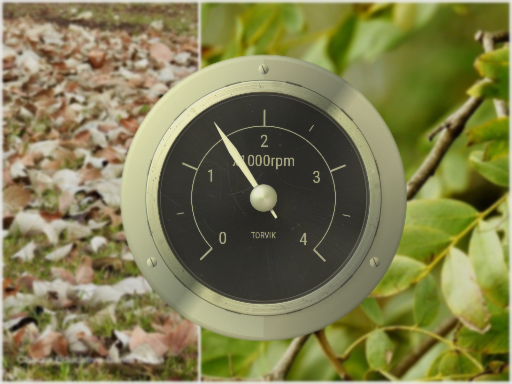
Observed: 1500 rpm
